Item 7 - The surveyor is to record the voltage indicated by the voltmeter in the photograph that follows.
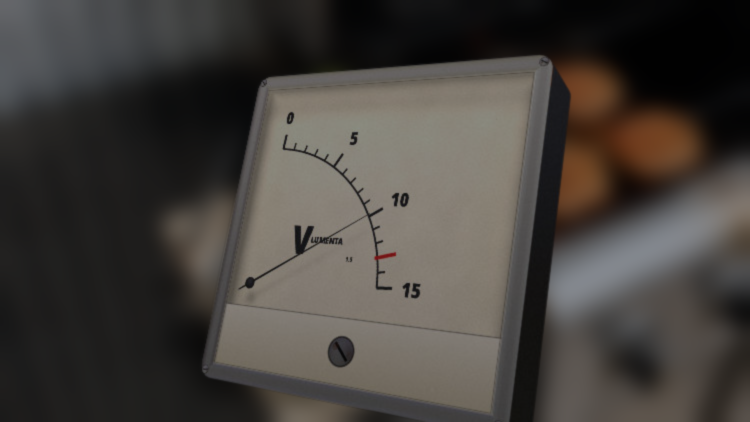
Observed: 10 V
